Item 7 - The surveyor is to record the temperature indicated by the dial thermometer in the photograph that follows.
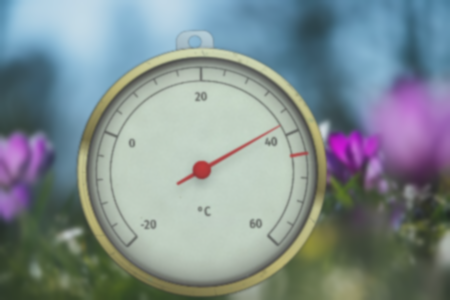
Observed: 38 °C
